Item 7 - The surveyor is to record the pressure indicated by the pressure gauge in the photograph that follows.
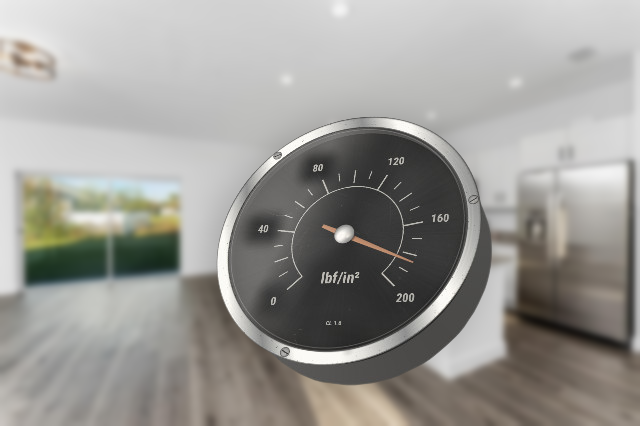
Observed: 185 psi
